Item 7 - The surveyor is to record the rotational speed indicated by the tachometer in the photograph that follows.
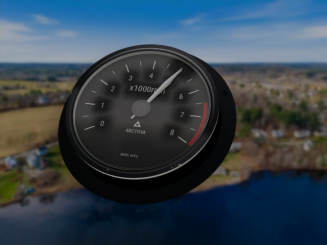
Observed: 5000 rpm
